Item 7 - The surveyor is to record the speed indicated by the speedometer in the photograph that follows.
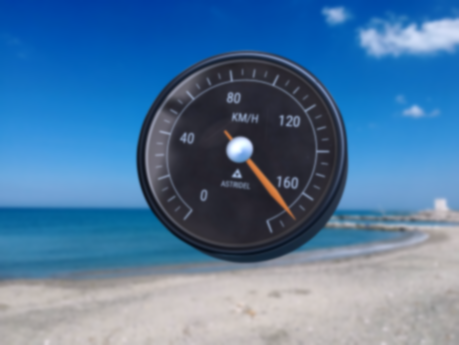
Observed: 170 km/h
